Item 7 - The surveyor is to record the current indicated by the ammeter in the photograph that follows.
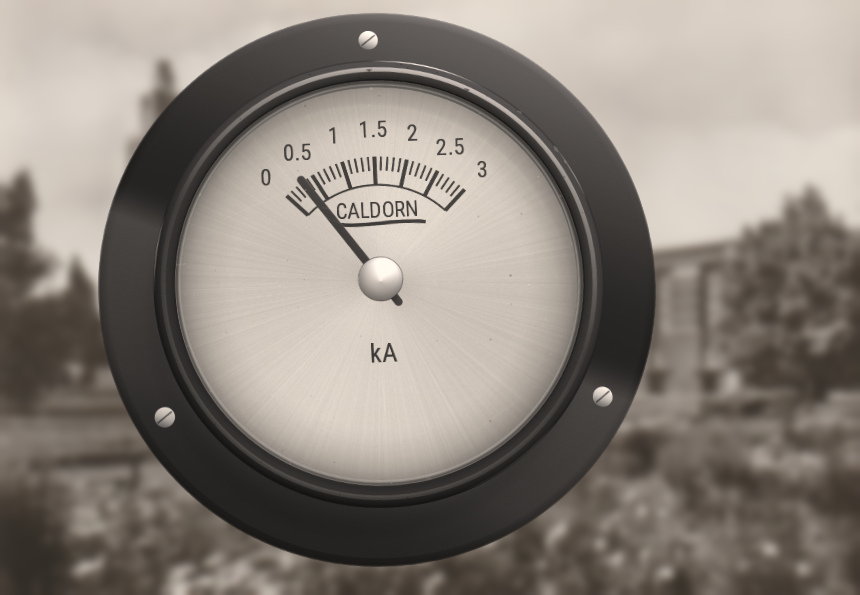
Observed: 0.3 kA
